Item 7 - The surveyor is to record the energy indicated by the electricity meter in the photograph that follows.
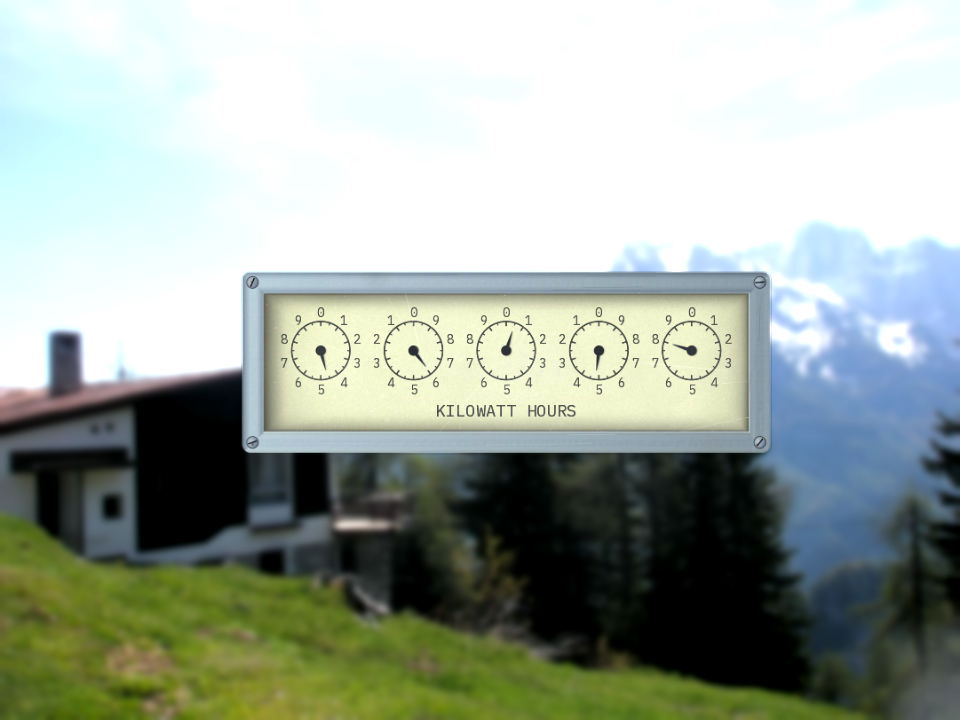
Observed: 46048 kWh
